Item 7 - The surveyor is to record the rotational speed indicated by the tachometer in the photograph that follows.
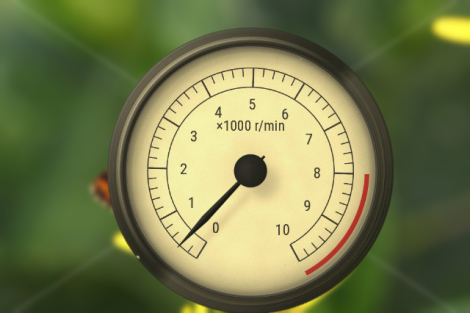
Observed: 400 rpm
